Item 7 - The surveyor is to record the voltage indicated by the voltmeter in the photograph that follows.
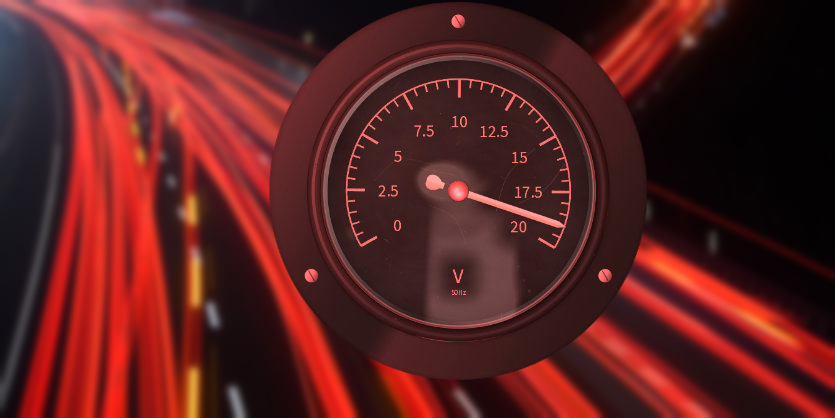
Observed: 19 V
